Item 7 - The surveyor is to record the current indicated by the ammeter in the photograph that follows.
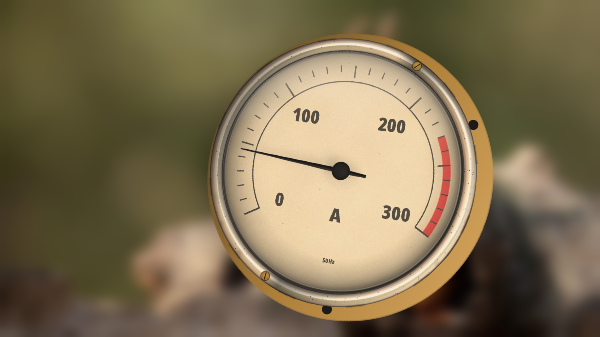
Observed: 45 A
